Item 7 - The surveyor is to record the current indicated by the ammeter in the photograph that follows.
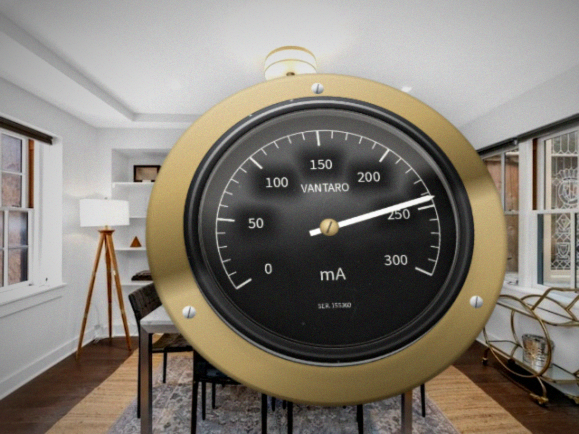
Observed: 245 mA
